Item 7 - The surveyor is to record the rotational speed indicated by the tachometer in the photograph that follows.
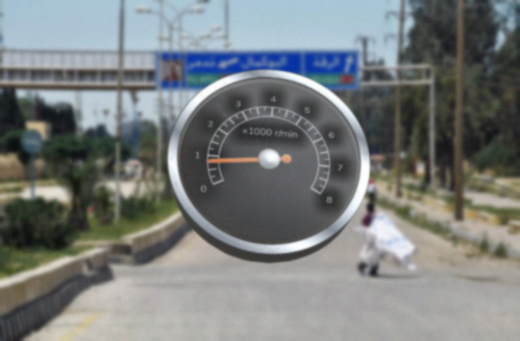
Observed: 750 rpm
